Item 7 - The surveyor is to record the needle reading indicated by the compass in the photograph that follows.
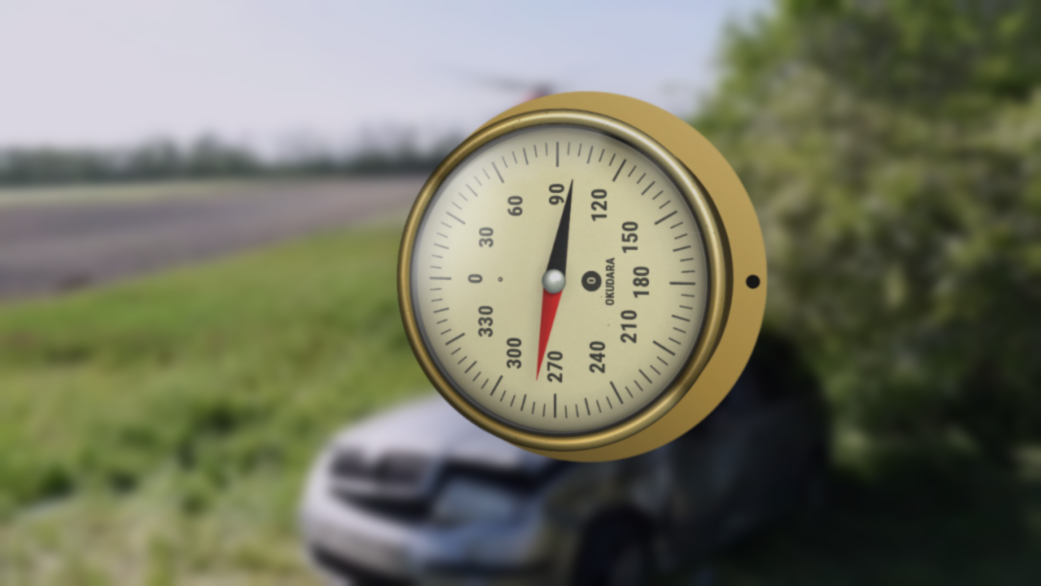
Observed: 280 °
